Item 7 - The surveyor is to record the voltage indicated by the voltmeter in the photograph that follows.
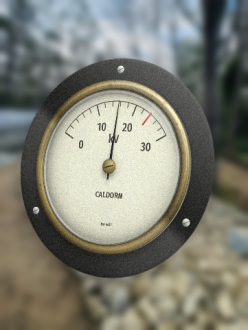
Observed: 16 kV
